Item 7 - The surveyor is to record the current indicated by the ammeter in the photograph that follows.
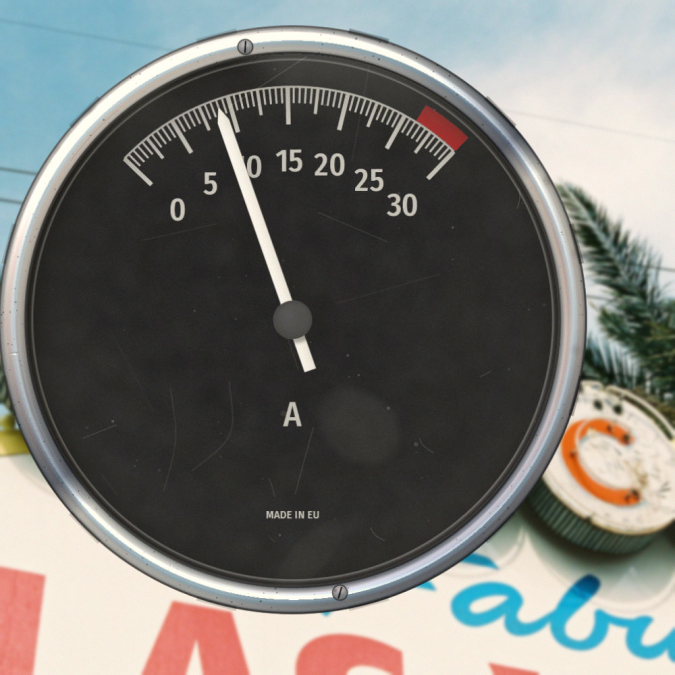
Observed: 9 A
